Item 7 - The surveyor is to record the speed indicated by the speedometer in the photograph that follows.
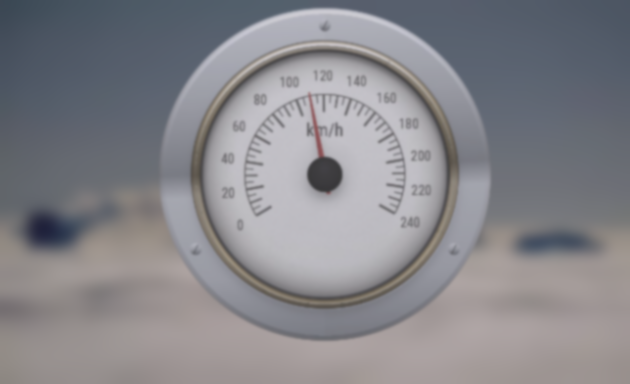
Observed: 110 km/h
